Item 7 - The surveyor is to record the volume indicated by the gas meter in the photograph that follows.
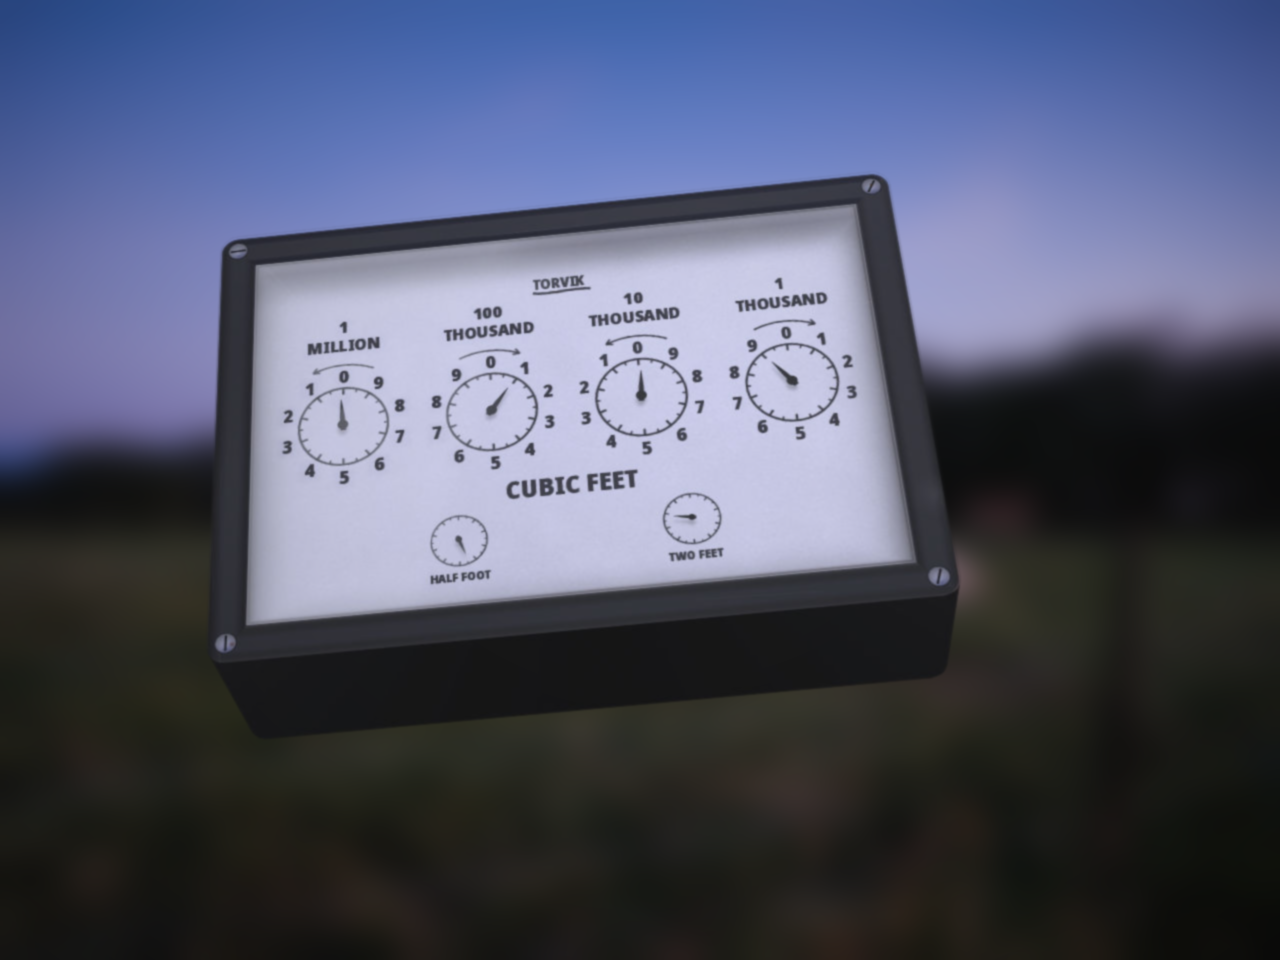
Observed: 9900 ft³
